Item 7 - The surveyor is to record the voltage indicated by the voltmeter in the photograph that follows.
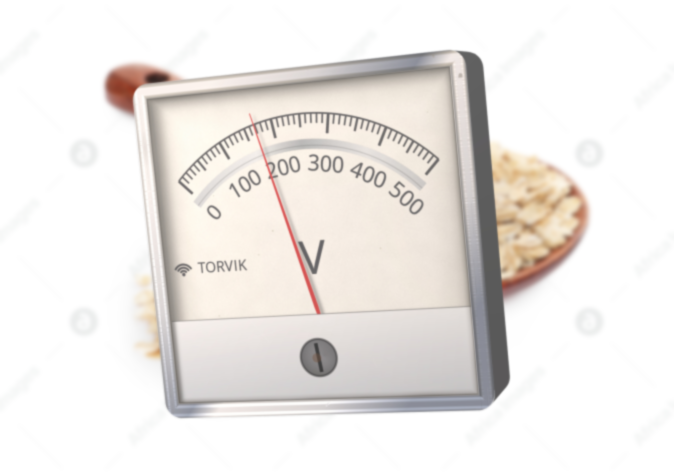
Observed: 170 V
